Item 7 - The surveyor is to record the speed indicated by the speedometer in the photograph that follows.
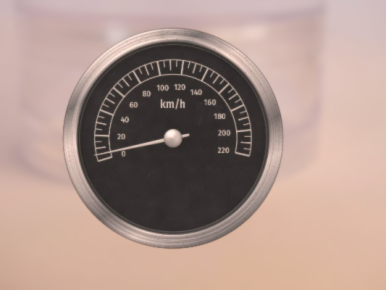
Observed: 5 km/h
